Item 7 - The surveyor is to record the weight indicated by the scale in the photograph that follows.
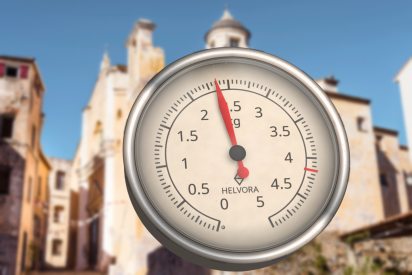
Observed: 2.35 kg
